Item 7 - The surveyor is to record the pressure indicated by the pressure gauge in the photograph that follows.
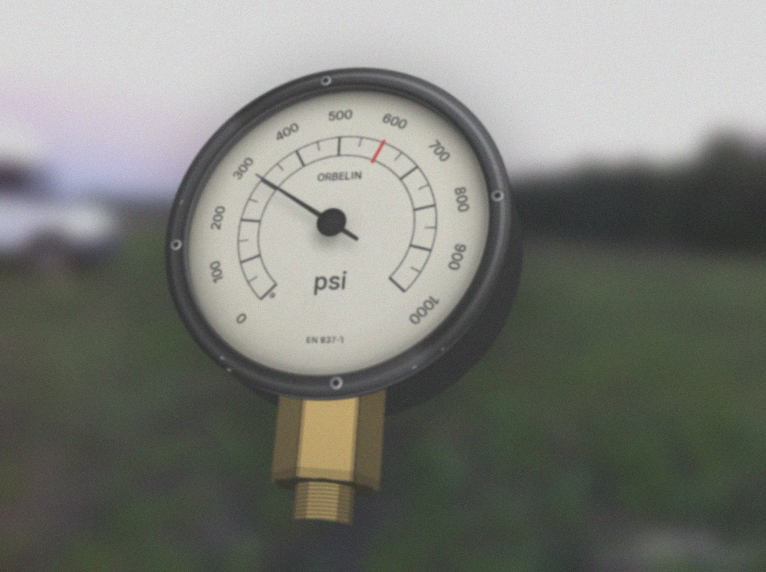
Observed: 300 psi
